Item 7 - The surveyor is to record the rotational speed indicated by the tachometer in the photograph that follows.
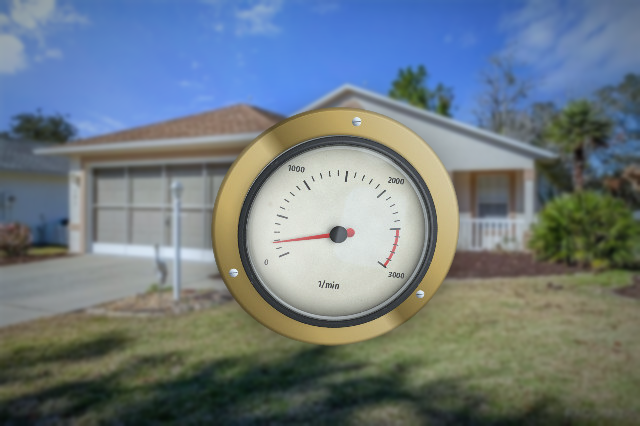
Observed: 200 rpm
